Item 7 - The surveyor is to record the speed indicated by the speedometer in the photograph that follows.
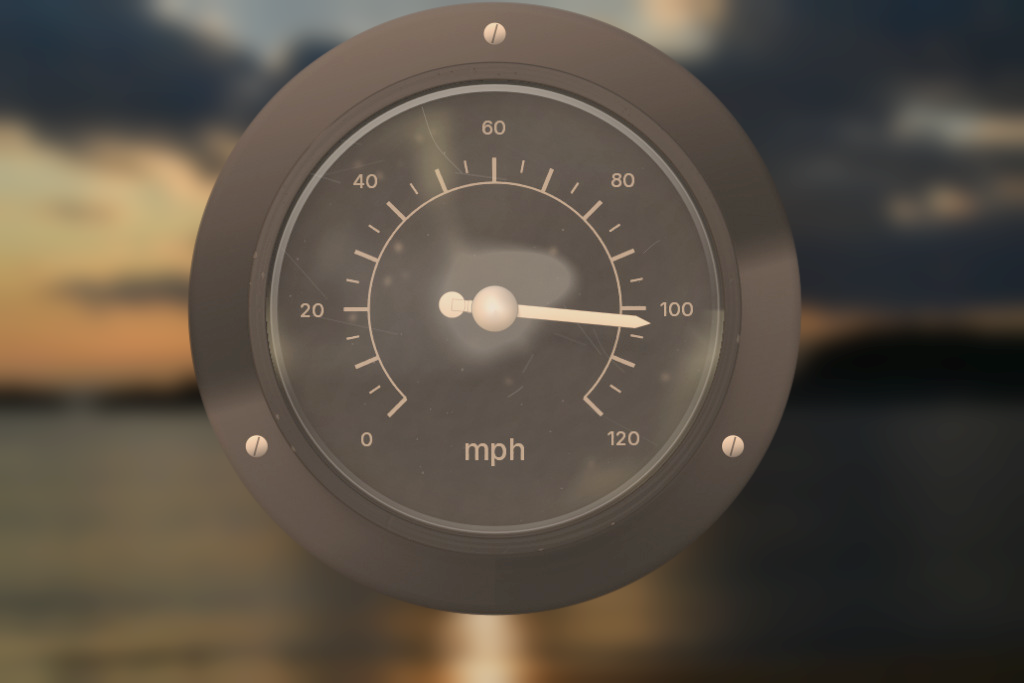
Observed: 102.5 mph
